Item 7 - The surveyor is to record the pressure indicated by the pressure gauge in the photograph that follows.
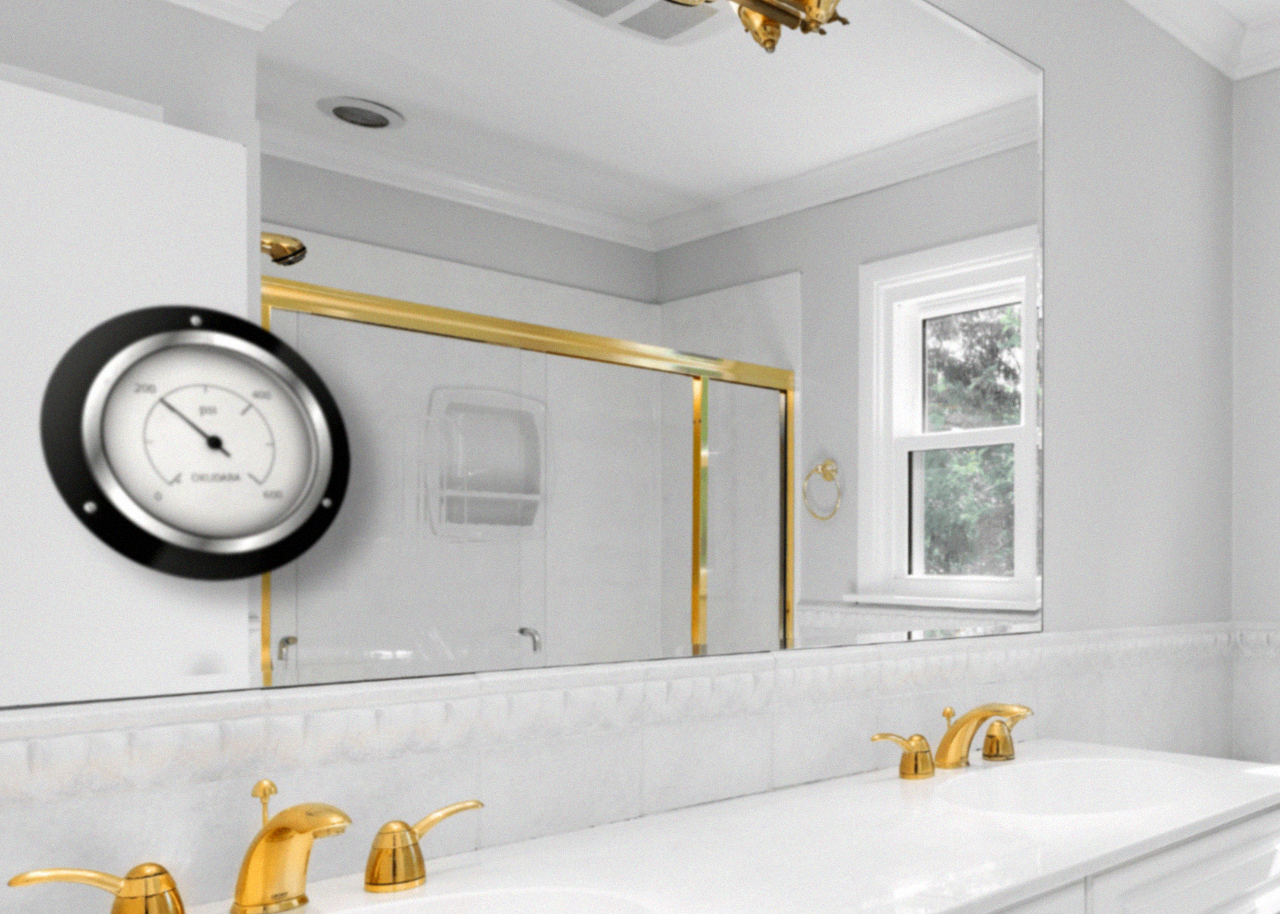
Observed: 200 psi
